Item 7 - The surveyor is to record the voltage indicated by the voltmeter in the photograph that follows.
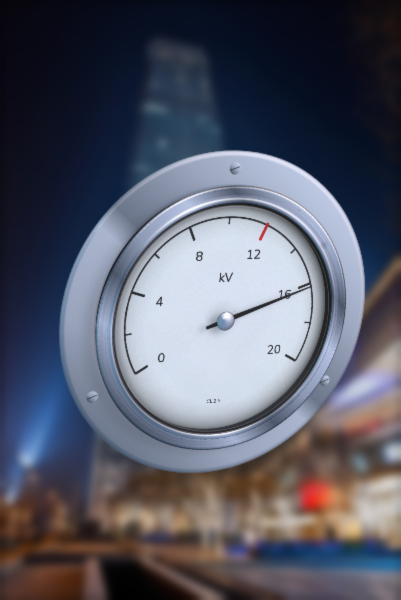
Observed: 16 kV
